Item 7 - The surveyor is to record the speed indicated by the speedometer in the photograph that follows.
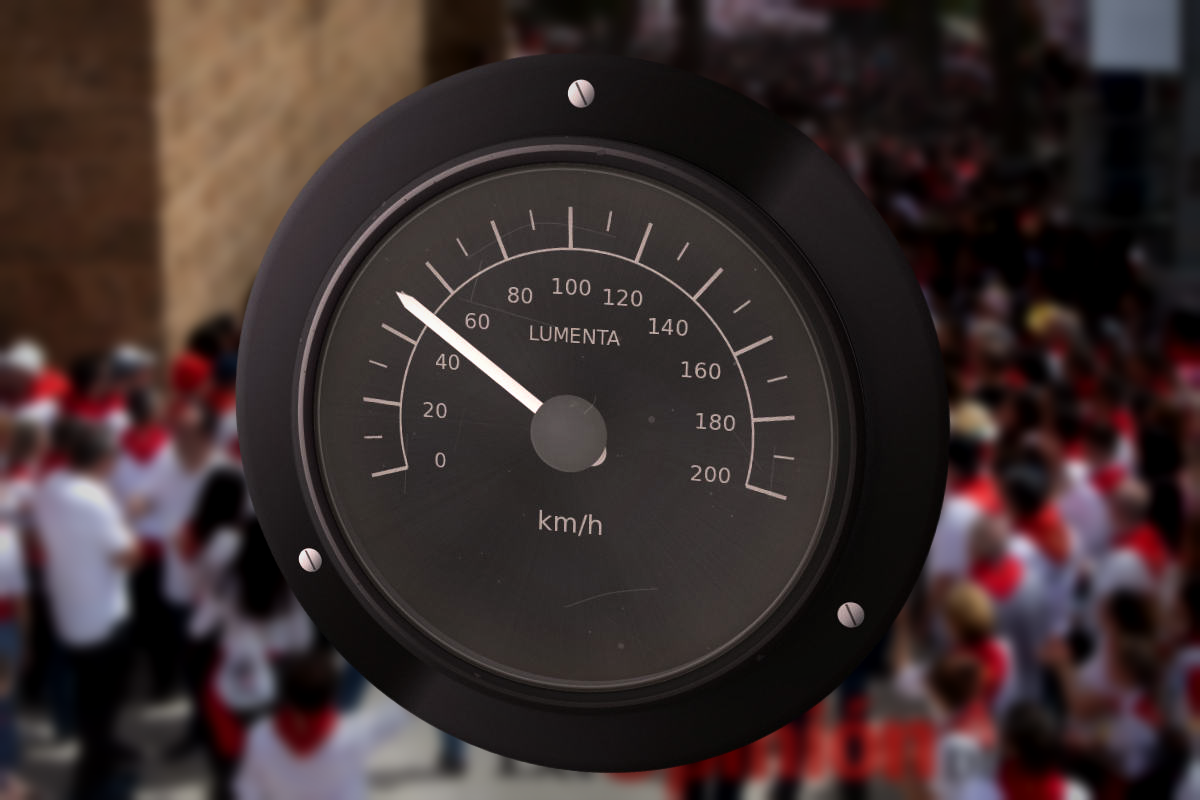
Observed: 50 km/h
